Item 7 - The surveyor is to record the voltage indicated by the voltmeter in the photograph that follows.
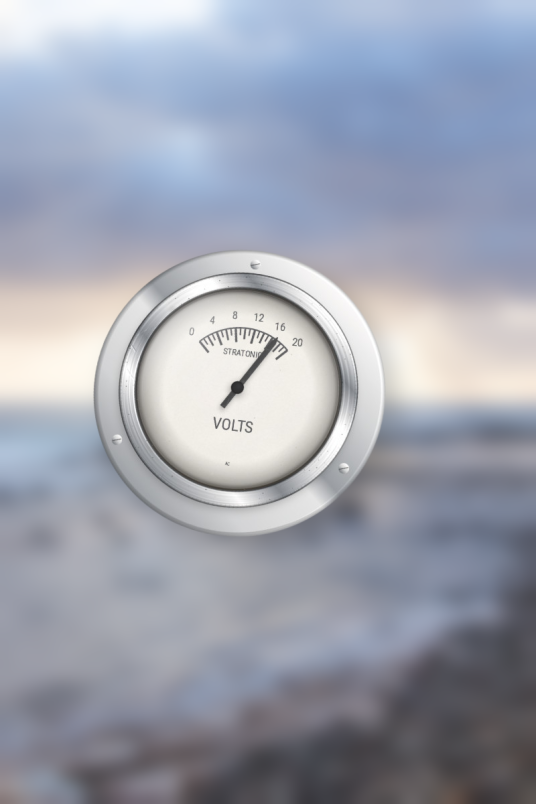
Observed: 17 V
